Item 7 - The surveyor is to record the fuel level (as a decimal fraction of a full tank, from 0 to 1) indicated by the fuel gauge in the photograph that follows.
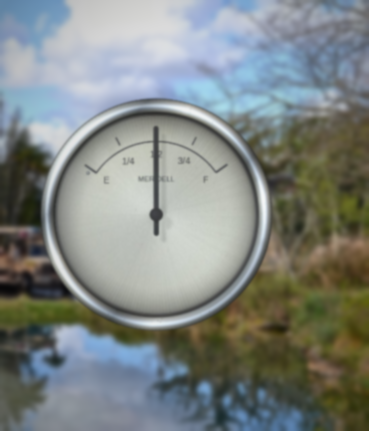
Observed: 0.5
